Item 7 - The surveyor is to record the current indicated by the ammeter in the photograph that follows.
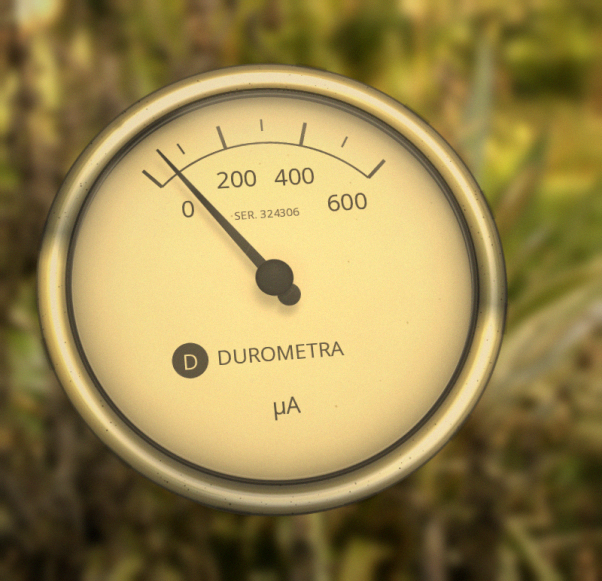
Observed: 50 µA
